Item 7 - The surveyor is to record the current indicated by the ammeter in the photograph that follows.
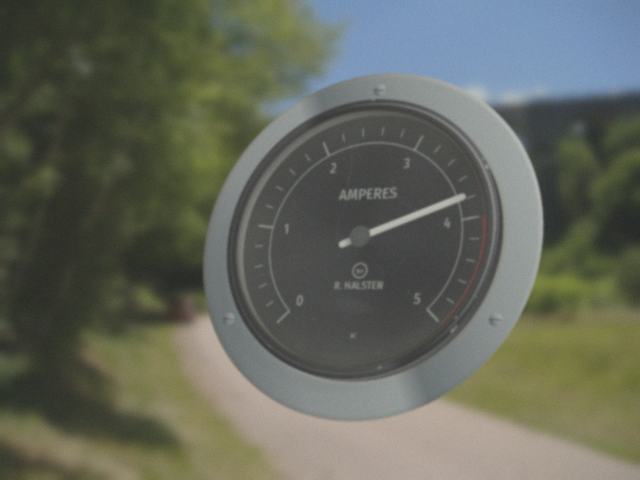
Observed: 3.8 A
